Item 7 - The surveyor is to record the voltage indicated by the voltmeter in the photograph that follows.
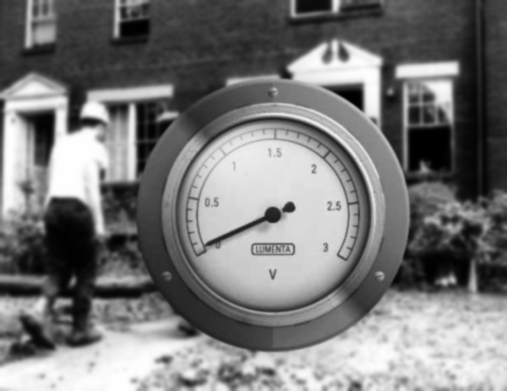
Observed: 0.05 V
